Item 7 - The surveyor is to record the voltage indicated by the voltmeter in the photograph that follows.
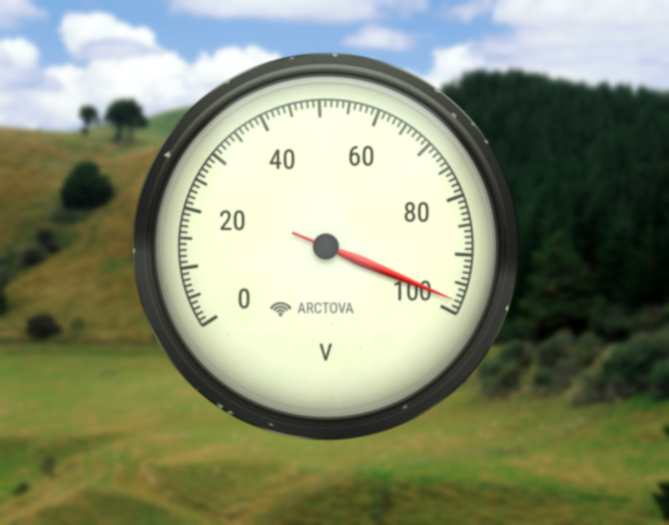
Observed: 98 V
